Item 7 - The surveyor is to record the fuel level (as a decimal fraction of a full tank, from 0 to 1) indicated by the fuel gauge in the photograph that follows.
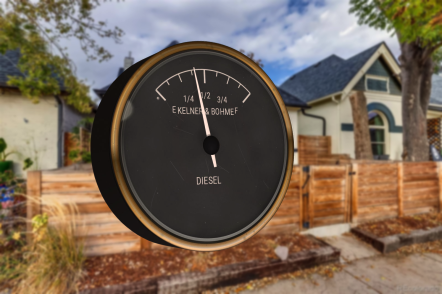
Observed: 0.375
